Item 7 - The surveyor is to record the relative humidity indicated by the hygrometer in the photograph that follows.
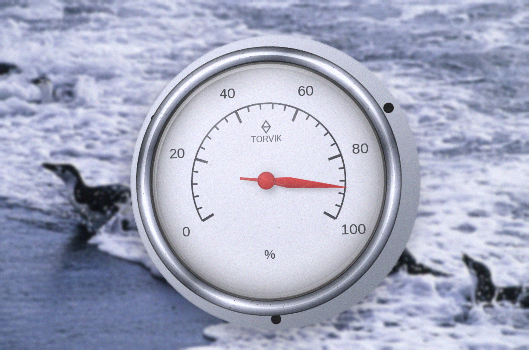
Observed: 90 %
